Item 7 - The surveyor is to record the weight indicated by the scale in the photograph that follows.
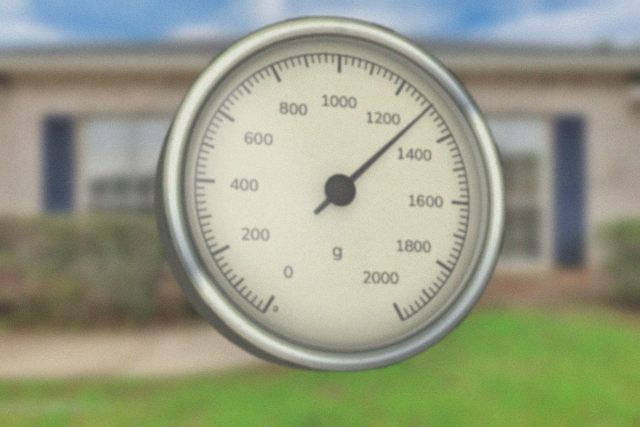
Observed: 1300 g
